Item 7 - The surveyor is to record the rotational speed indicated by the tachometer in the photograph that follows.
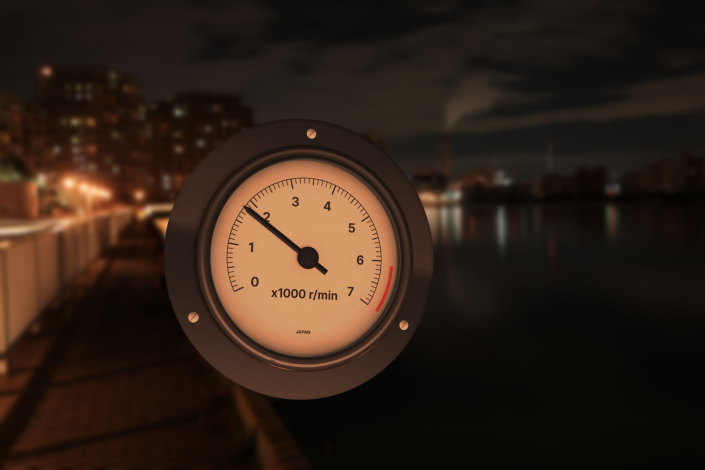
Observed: 1800 rpm
